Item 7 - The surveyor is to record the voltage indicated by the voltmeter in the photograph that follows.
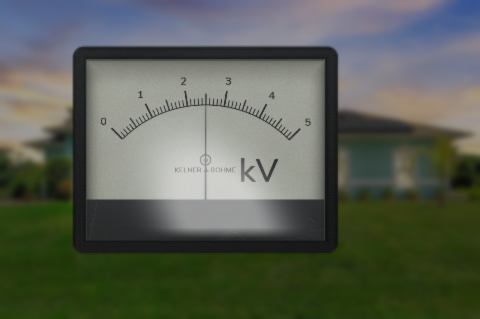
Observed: 2.5 kV
